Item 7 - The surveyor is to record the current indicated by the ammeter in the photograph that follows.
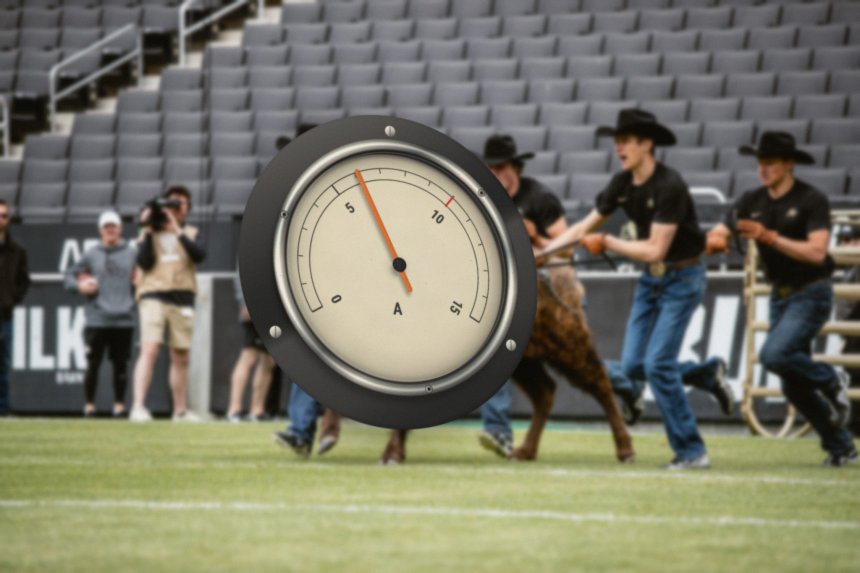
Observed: 6 A
